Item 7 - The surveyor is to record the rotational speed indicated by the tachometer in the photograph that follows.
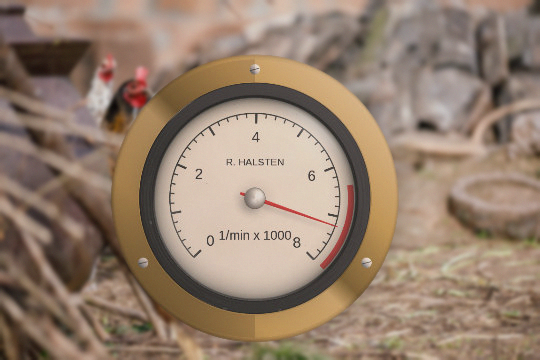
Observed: 7200 rpm
